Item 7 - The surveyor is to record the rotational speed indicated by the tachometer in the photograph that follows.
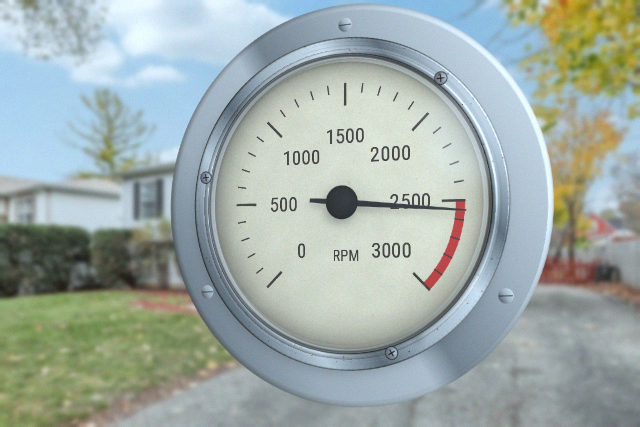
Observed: 2550 rpm
